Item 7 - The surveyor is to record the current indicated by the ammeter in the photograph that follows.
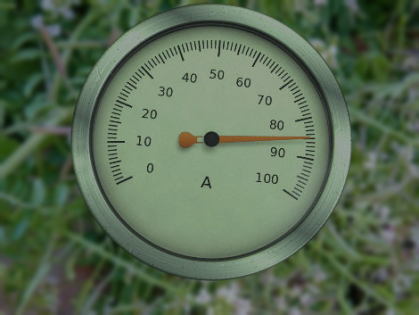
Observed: 85 A
